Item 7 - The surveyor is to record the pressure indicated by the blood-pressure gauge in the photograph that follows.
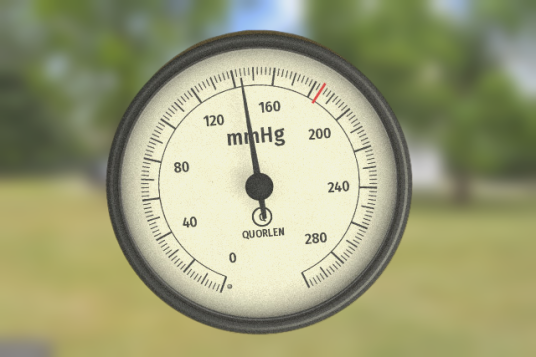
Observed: 144 mmHg
